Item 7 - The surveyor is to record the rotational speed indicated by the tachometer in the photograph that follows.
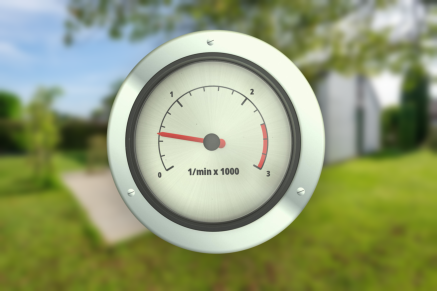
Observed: 500 rpm
